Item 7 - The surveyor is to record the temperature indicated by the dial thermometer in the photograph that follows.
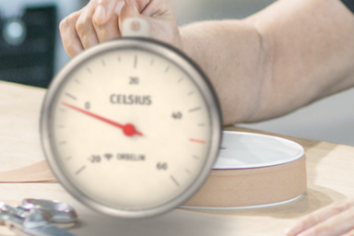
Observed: -2 °C
